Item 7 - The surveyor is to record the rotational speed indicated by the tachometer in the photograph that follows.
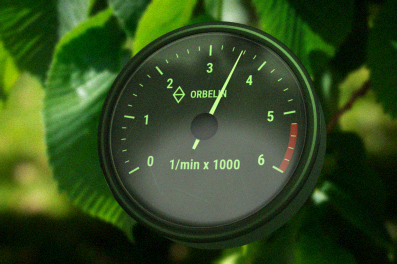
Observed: 3600 rpm
